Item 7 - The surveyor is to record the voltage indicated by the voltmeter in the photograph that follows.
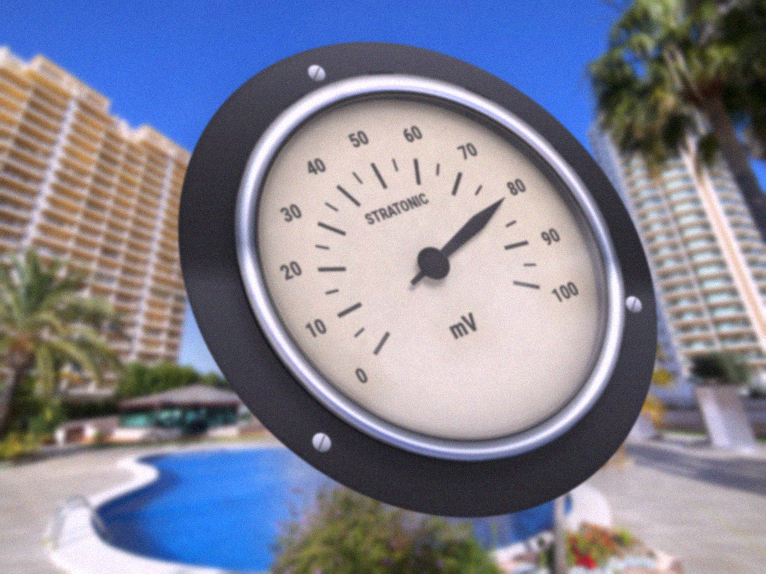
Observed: 80 mV
